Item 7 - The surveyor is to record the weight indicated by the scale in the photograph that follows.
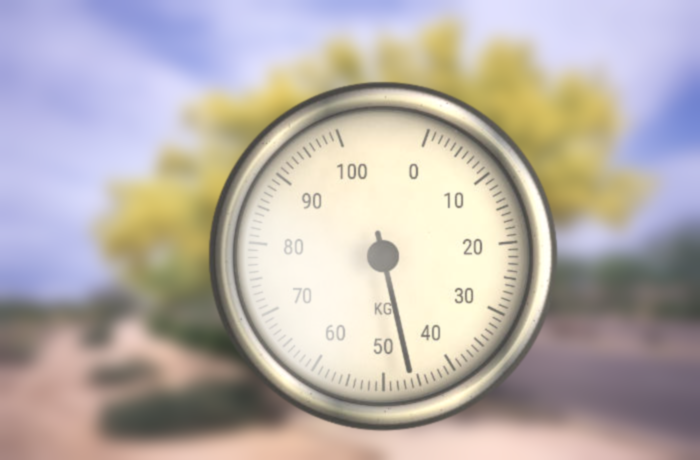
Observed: 46 kg
